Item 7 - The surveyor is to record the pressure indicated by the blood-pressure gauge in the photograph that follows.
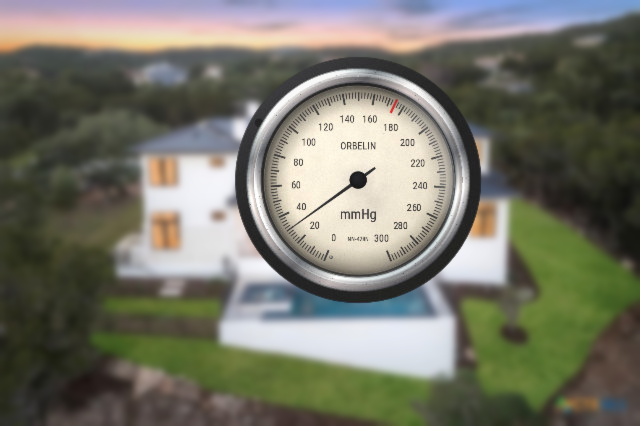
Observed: 30 mmHg
